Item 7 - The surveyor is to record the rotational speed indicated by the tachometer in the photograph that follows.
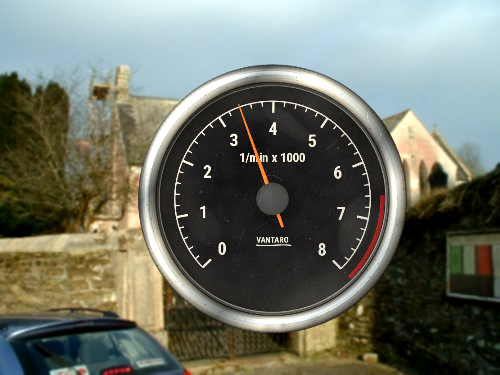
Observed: 3400 rpm
